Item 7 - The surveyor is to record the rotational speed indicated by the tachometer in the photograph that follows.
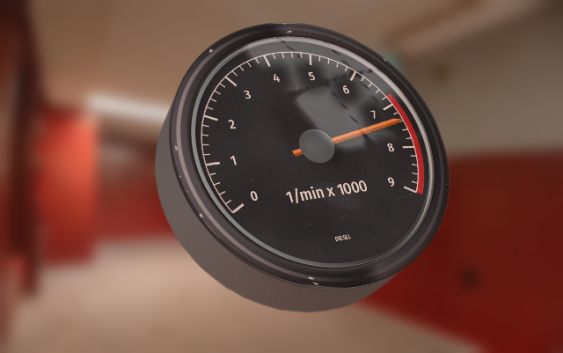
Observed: 7400 rpm
